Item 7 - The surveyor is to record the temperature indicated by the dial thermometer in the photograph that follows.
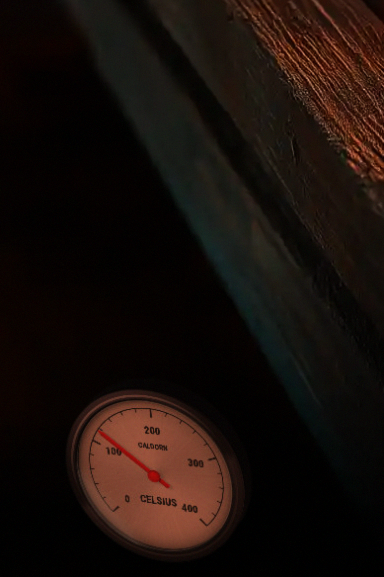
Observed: 120 °C
